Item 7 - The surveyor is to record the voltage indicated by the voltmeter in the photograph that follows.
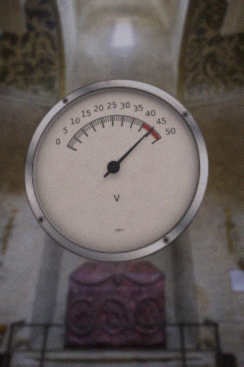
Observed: 45 V
